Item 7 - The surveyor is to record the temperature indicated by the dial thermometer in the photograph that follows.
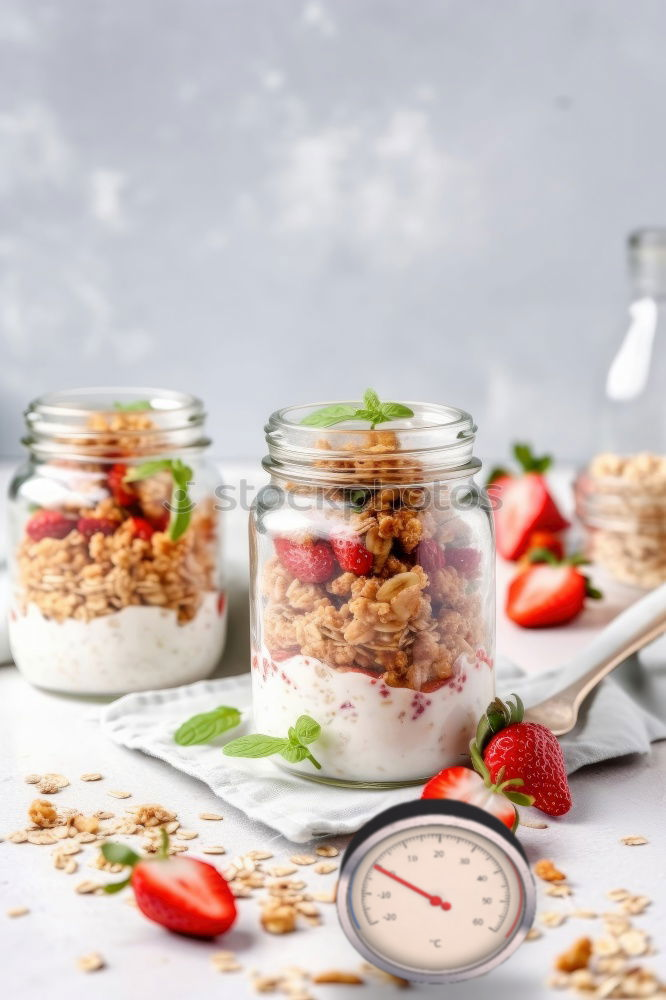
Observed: 0 °C
